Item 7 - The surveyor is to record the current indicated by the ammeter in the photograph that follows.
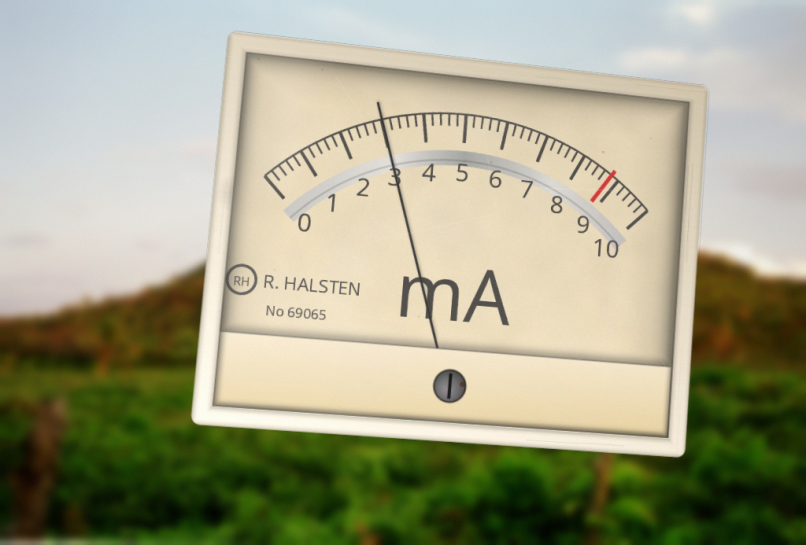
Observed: 3 mA
